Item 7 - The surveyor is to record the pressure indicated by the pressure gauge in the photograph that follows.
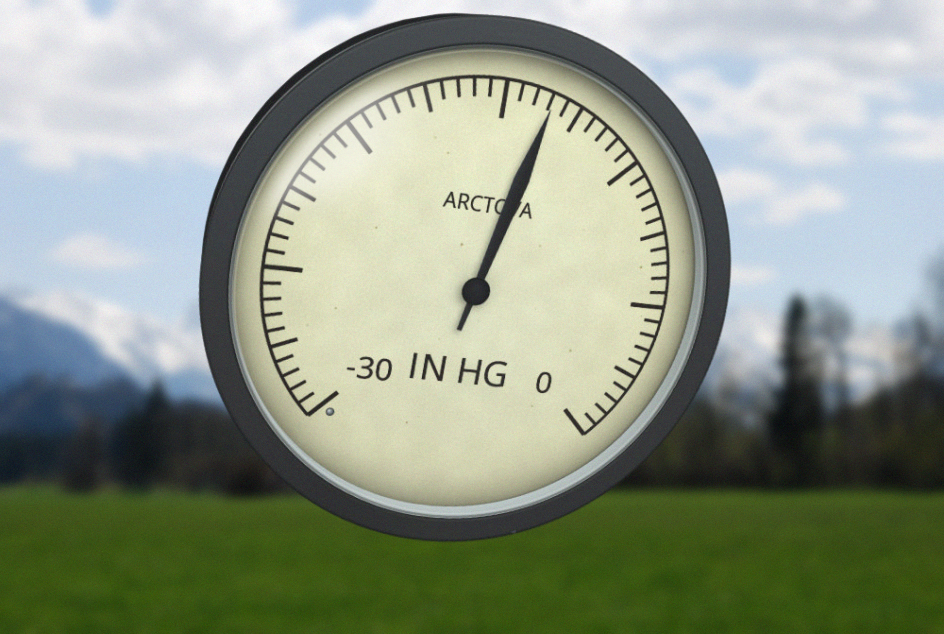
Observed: -13.5 inHg
